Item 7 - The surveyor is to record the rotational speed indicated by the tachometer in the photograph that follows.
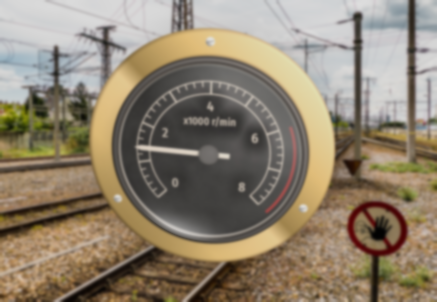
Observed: 1400 rpm
